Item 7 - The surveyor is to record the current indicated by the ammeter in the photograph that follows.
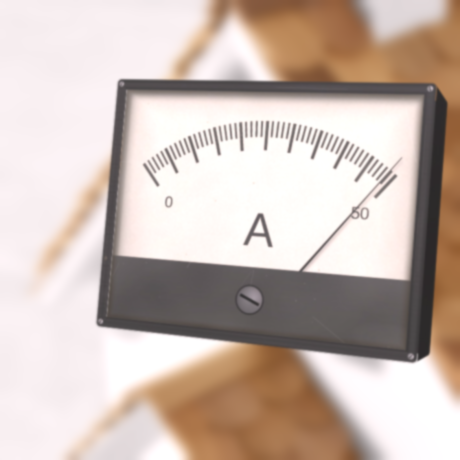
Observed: 49 A
